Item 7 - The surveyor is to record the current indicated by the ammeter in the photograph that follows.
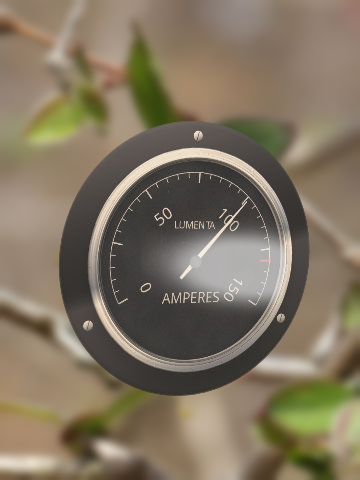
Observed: 100 A
